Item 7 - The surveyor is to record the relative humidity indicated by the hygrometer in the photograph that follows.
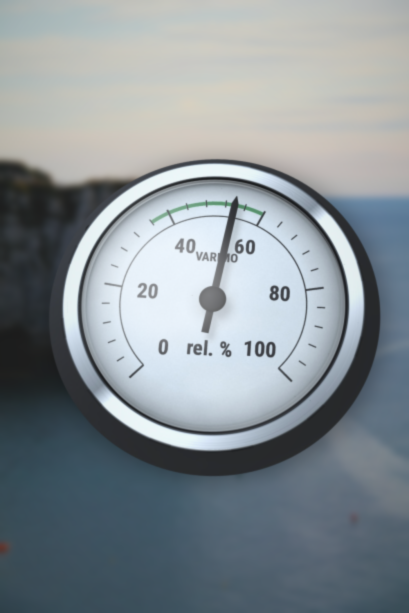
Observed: 54 %
